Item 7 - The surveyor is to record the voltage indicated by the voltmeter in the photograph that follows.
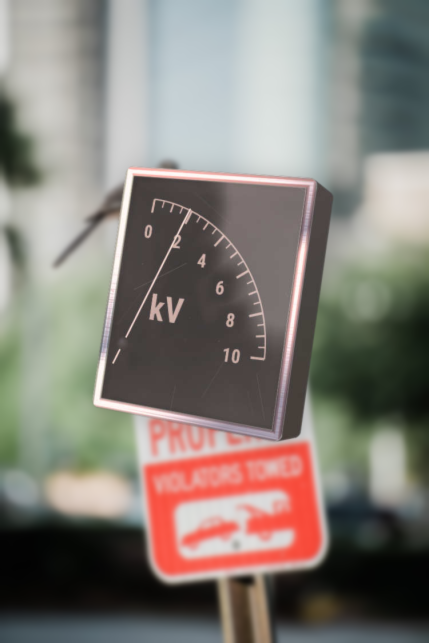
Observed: 2 kV
